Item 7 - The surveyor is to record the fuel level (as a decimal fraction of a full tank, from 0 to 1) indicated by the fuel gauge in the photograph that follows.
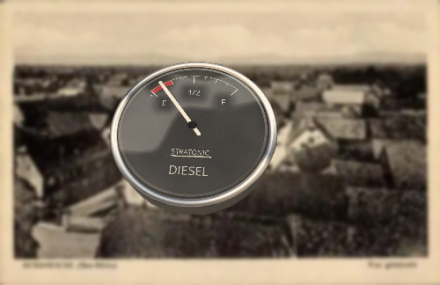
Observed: 0.125
